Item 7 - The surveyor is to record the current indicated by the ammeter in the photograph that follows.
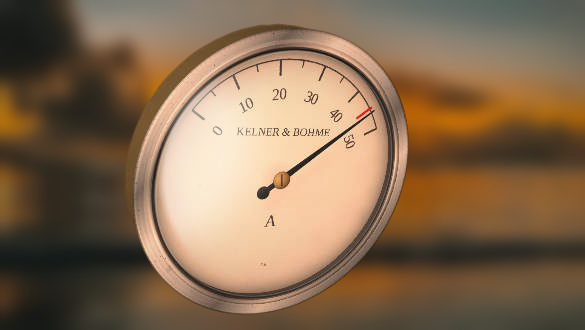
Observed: 45 A
